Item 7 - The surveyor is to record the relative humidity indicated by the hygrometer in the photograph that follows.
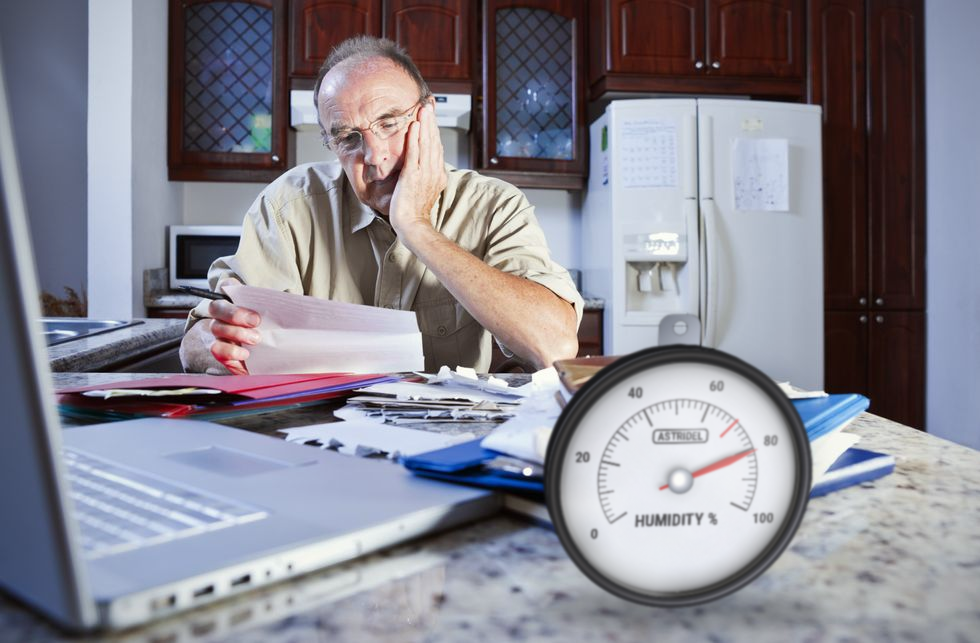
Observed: 80 %
